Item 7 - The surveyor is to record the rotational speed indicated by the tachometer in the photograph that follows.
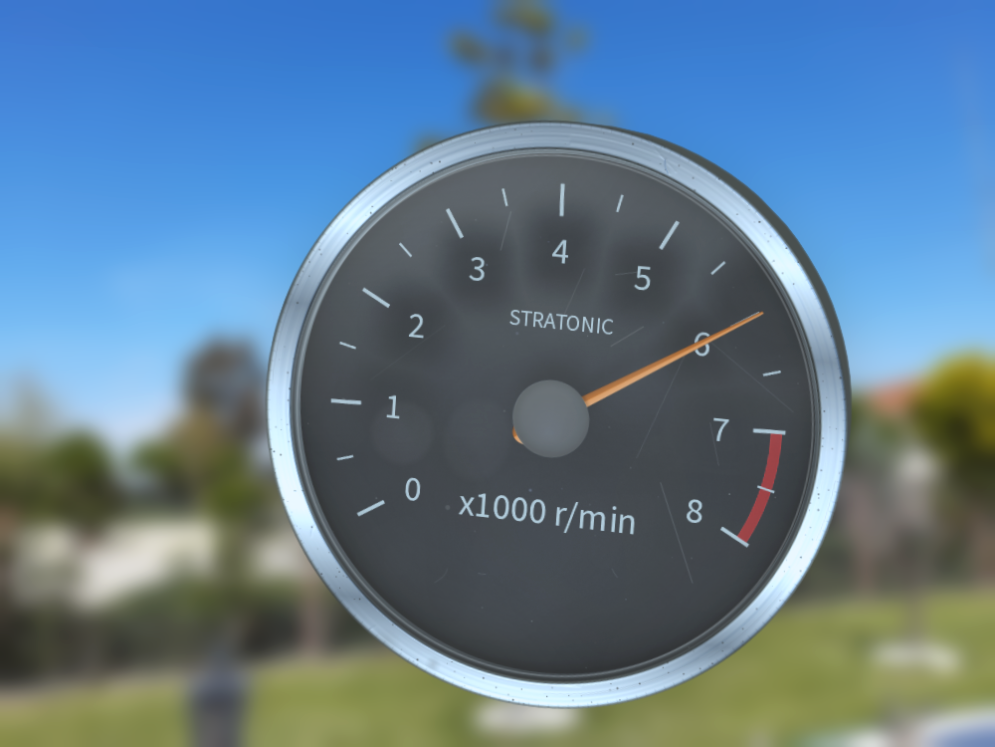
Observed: 6000 rpm
